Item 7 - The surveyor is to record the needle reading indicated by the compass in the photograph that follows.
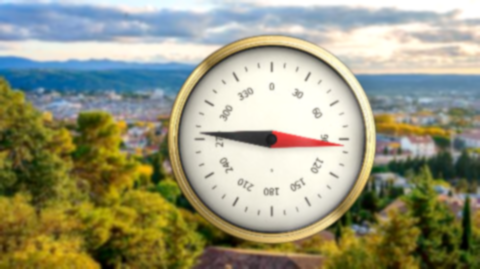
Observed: 95 °
